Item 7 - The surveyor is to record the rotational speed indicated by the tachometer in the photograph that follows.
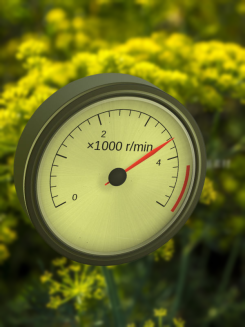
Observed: 3600 rpm
